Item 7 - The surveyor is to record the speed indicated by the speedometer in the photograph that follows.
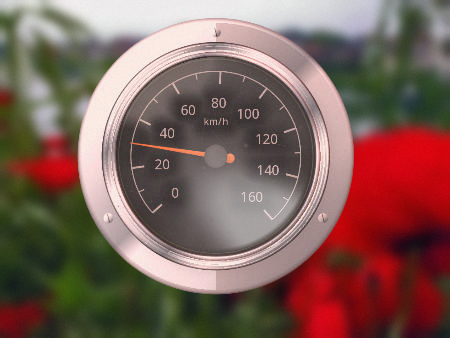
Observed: 30 km/h
